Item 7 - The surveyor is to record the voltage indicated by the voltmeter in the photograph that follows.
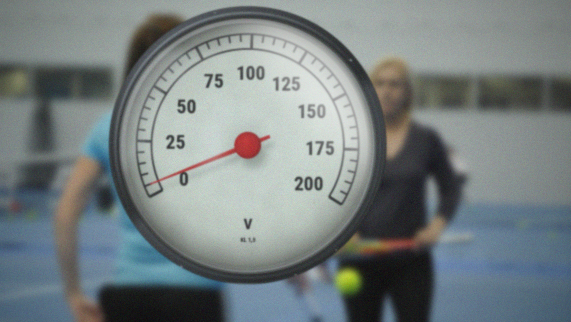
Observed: 5 V
